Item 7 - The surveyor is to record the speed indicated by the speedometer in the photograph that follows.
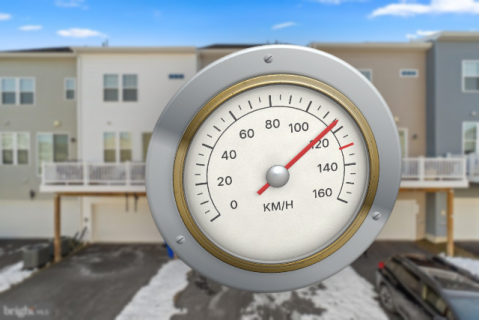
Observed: 115 km/h
